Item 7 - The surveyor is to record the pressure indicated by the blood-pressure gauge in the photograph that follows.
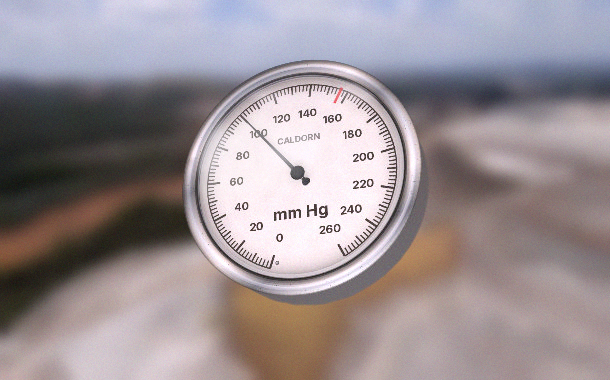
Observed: 100 mmHg
